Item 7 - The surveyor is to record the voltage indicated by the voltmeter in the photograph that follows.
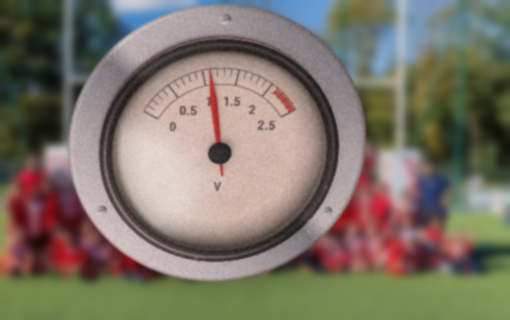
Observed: 1.1 V
